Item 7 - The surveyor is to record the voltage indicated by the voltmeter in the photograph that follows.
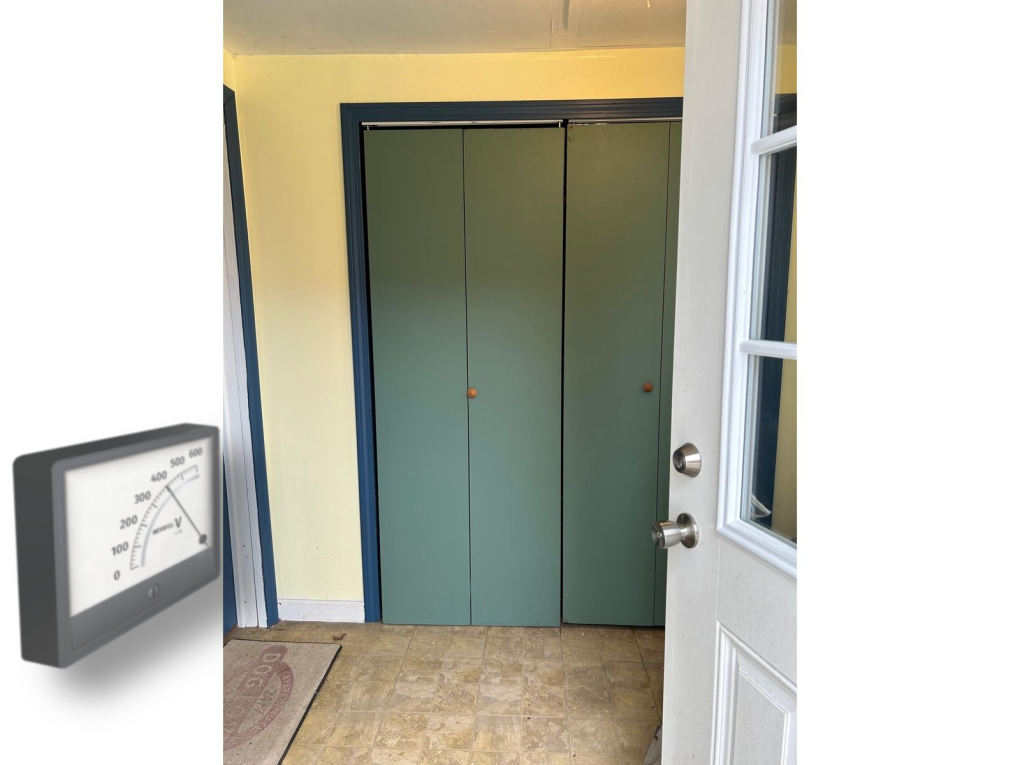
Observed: 400 V
